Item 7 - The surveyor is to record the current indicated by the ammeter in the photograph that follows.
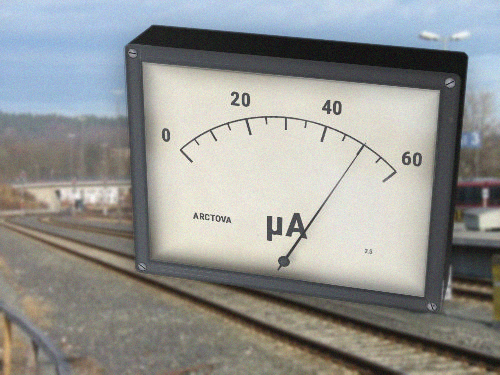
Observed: 50 µA
